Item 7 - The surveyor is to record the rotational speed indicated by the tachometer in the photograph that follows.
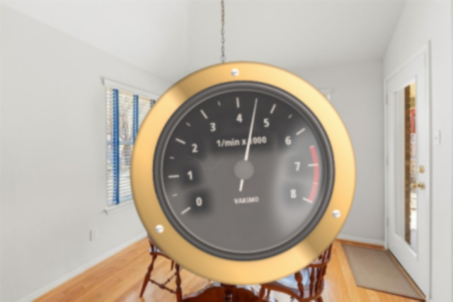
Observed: 4500 rpm
